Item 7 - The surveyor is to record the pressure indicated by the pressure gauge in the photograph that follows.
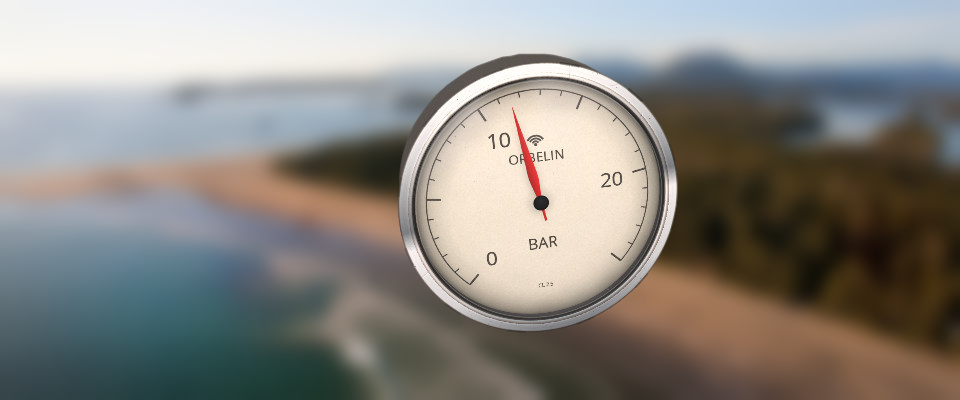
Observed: 11.5 bar
